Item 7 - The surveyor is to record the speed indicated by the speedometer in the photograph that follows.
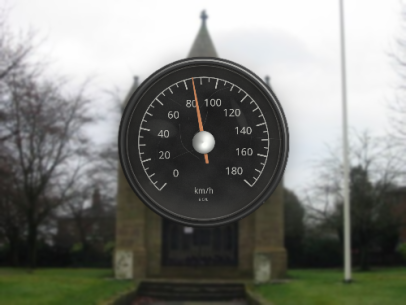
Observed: 85 km/h
